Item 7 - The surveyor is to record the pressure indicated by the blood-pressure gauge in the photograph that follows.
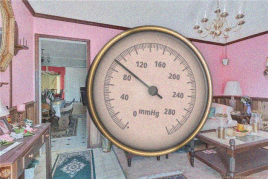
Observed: 90 mmHg
